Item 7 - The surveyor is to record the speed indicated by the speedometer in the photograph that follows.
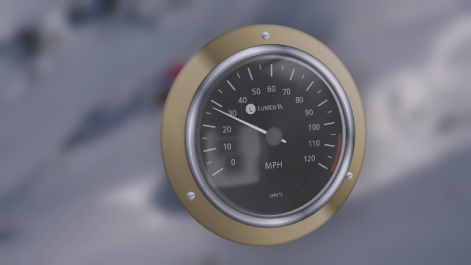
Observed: 27.5 mph
